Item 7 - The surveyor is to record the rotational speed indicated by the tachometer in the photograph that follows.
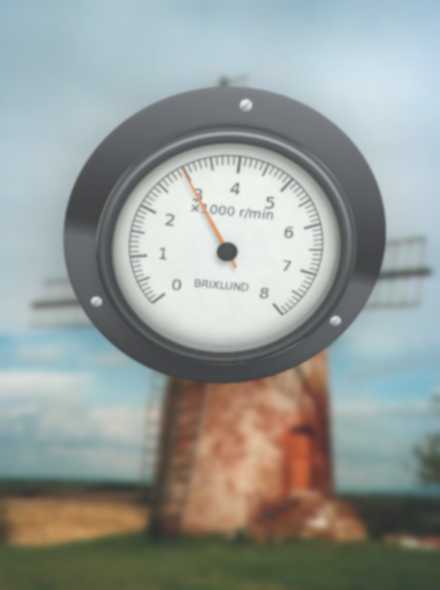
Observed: 3000 rpm
